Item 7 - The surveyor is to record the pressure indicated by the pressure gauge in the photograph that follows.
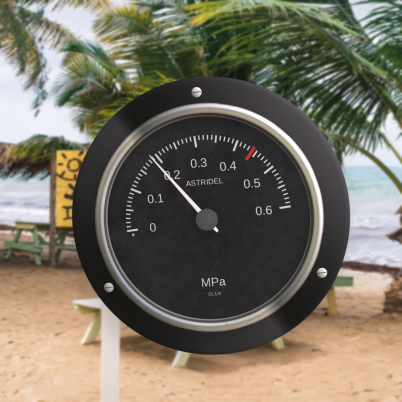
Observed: 0.19 MPa
